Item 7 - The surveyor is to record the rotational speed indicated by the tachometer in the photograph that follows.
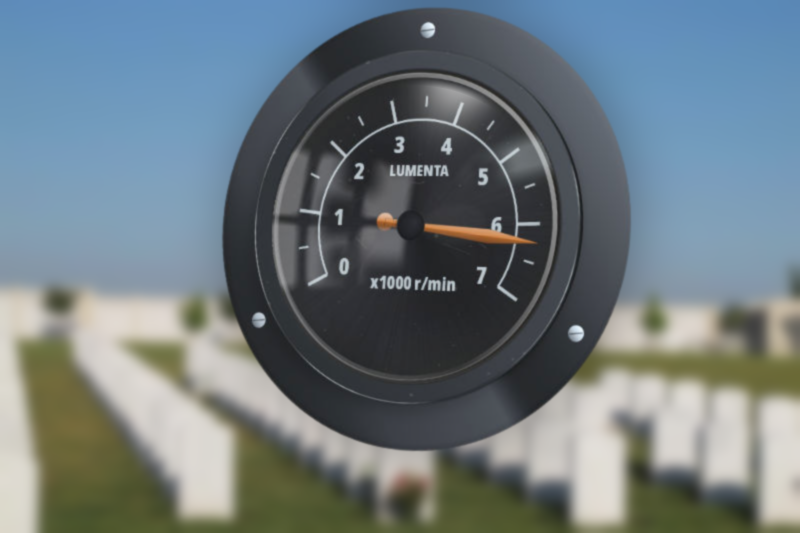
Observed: 6250 rpm
